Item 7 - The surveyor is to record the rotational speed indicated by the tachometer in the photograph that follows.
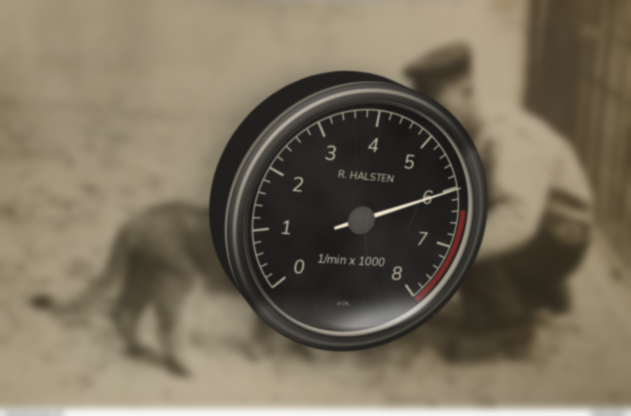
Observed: 6000 rpm
